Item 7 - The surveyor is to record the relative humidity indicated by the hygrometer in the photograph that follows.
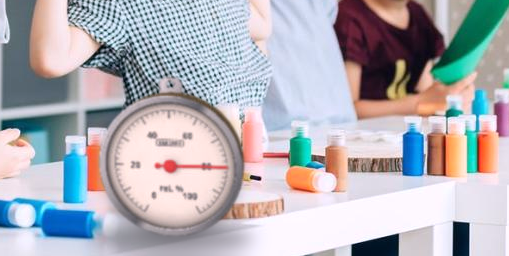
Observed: 80 %
